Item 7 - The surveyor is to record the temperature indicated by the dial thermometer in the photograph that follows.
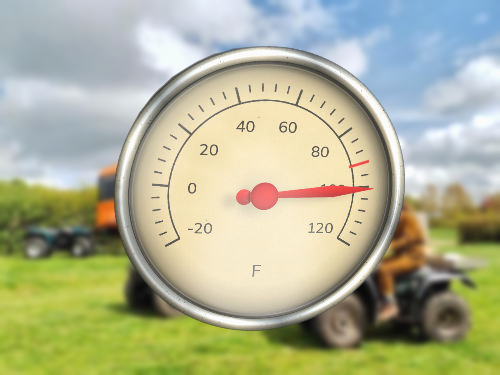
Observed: 100 °F
